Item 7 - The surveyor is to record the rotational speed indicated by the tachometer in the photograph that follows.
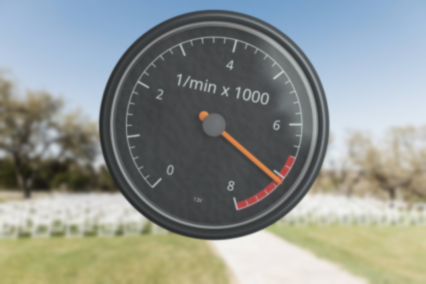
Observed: 7100 rpm
